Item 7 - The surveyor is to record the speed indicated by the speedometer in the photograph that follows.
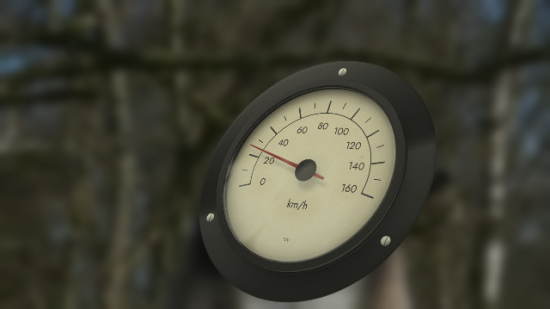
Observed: 25 km/h
